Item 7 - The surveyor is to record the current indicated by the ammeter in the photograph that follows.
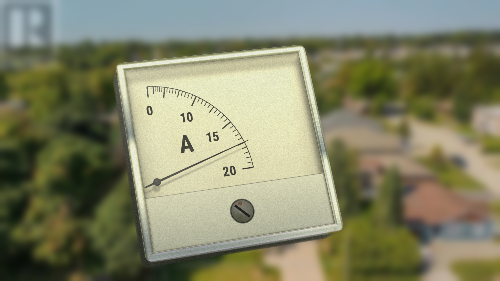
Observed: 17.5 A
